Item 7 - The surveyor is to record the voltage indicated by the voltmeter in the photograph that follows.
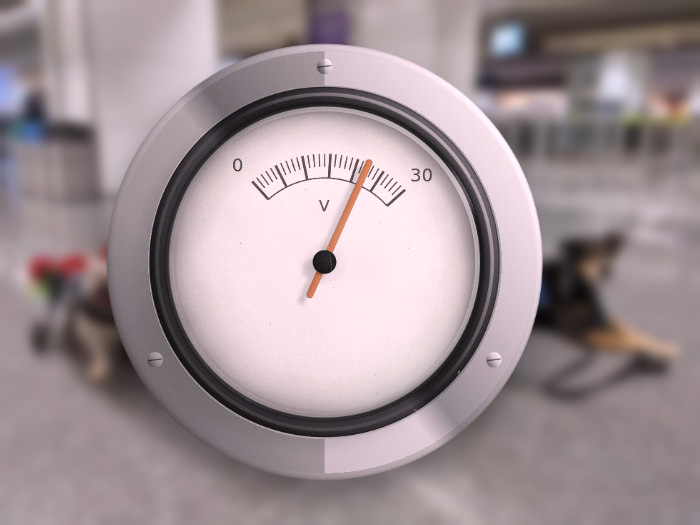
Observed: 22 V
